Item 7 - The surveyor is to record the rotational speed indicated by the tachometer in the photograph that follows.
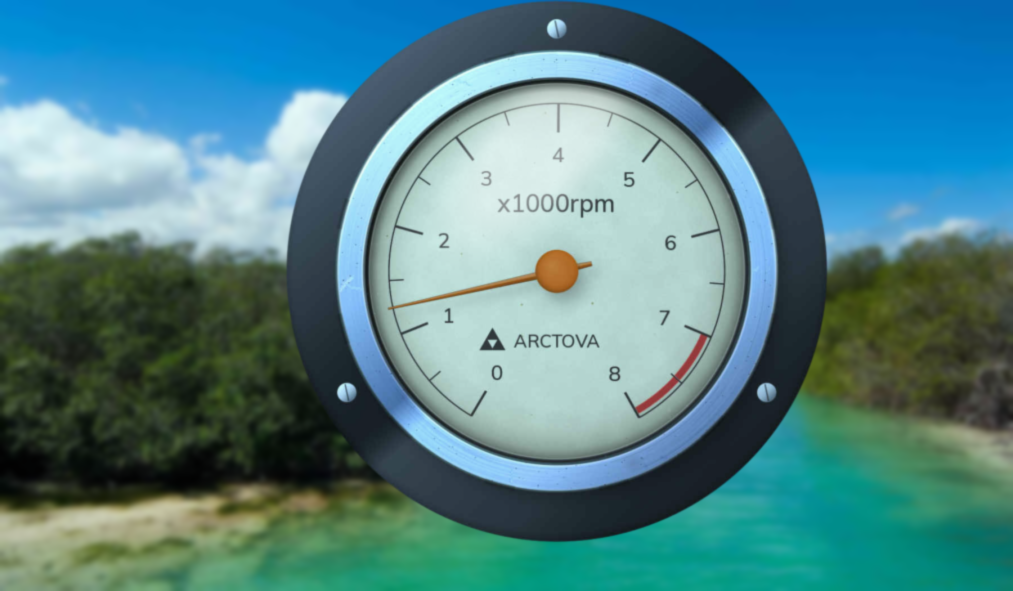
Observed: 1250 rpm
